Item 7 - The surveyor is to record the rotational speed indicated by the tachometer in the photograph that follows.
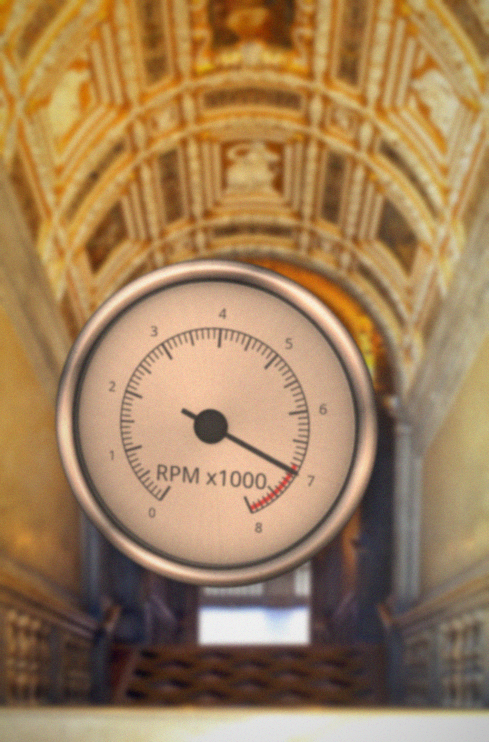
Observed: 7000 rpm
